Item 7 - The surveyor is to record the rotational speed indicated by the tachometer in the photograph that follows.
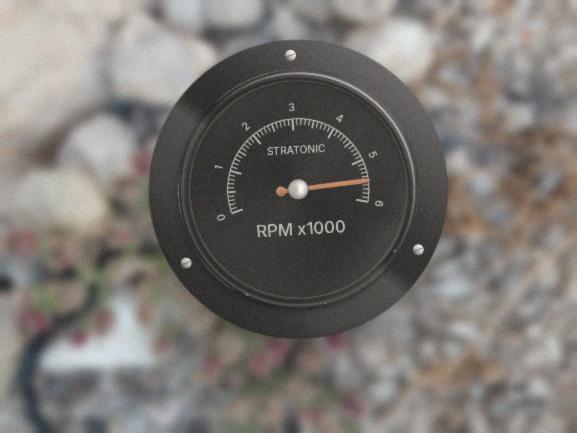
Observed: 5500 rpm
